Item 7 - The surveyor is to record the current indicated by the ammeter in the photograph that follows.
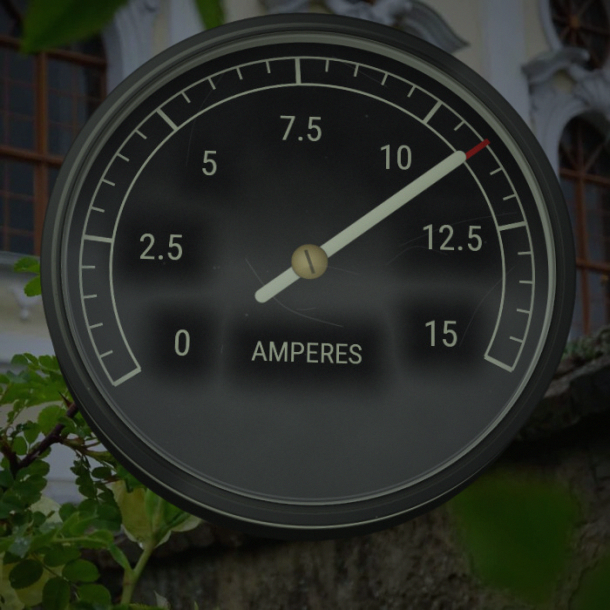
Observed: 11 A
